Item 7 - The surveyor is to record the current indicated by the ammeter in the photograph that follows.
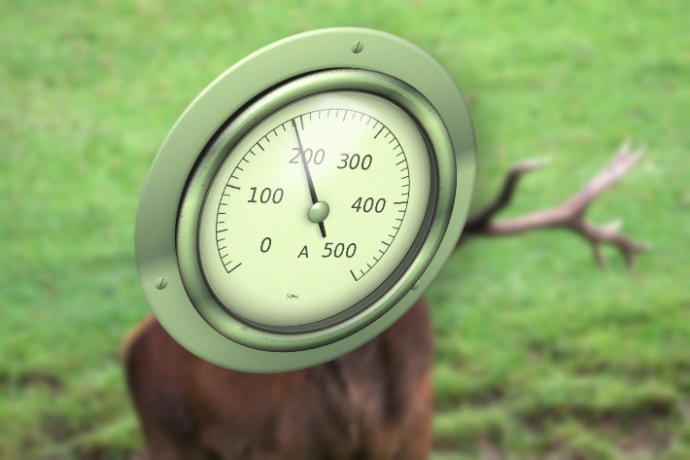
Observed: 190 A
